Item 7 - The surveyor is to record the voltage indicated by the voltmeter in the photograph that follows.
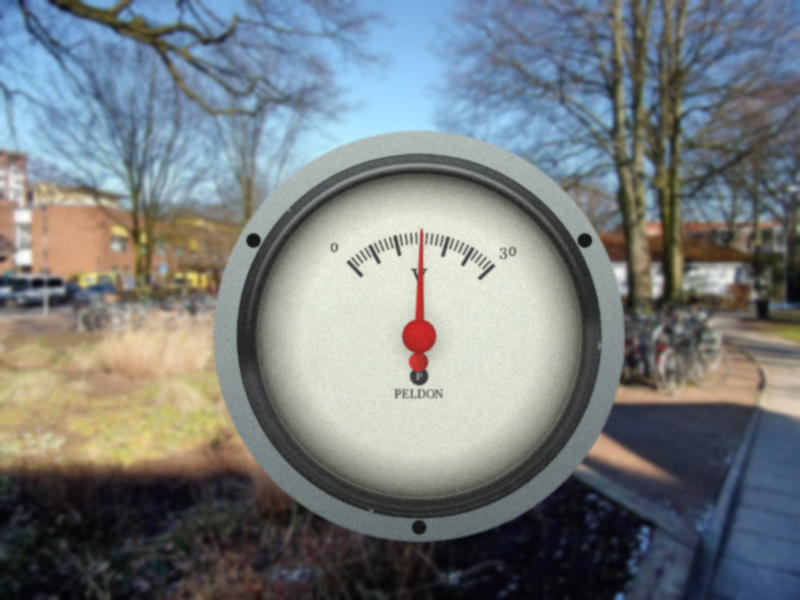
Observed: 15 V
